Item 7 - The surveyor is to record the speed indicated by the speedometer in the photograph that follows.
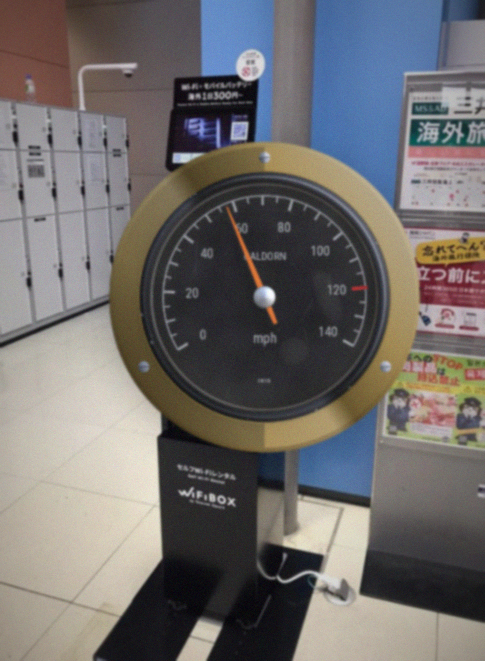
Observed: 57.5 mph
